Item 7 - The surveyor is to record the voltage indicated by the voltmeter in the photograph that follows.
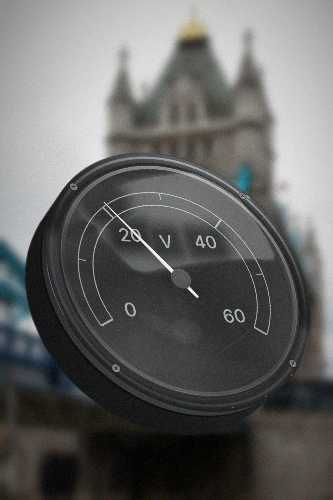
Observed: 20 V
